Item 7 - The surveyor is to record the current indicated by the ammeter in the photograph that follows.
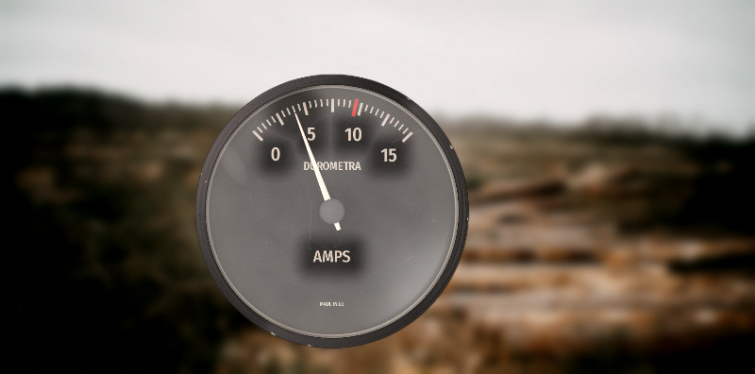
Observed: 4 A
